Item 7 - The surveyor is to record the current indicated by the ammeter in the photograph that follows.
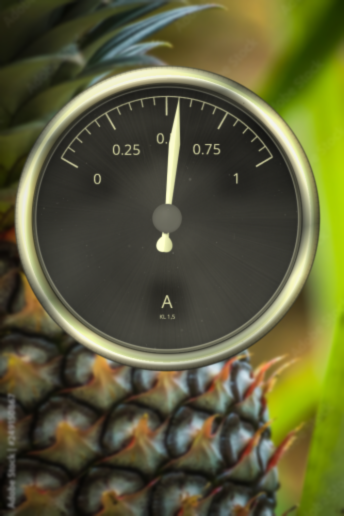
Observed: 0.55 A
